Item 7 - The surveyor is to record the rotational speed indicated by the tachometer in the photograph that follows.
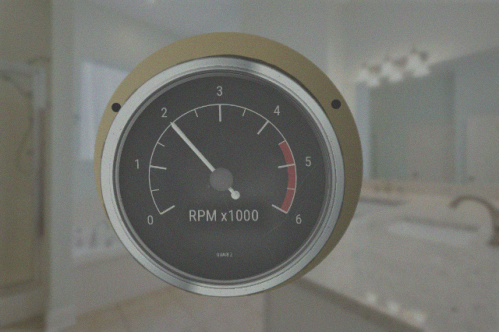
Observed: 2000 rpm
